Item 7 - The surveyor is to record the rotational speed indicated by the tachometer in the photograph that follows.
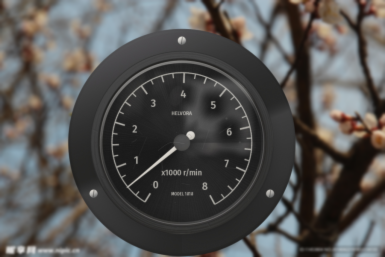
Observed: 500 rpm
